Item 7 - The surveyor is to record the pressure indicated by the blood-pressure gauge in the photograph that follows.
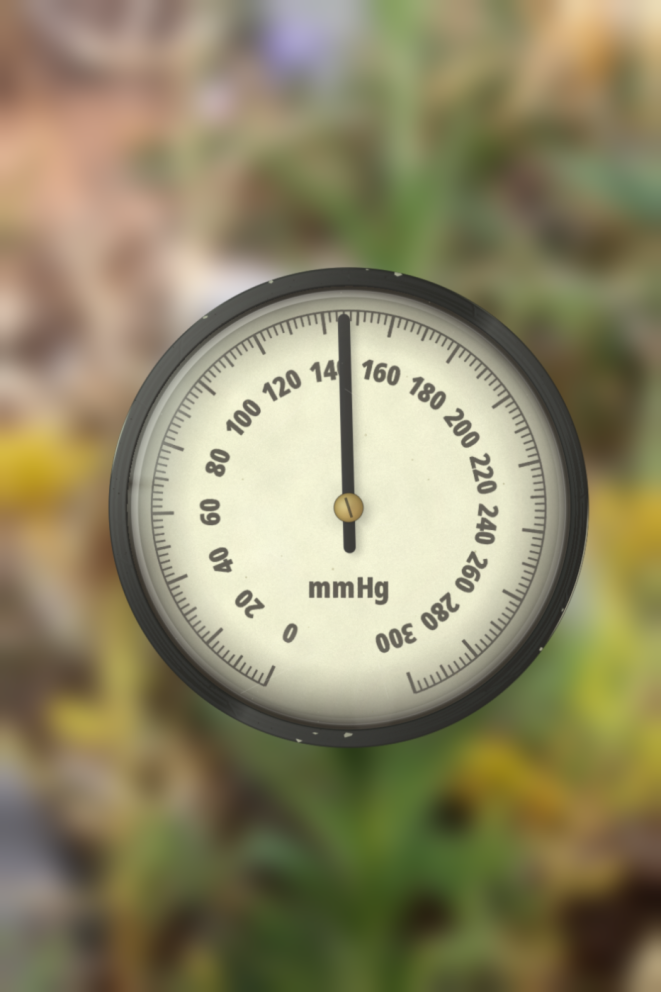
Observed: 146 mmHg
